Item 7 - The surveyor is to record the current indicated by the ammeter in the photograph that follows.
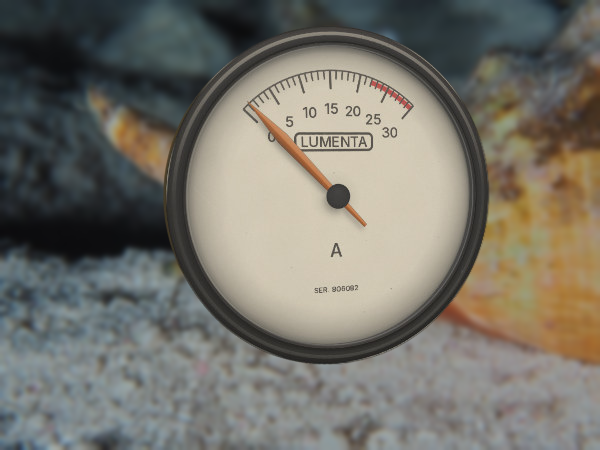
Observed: 1 A
